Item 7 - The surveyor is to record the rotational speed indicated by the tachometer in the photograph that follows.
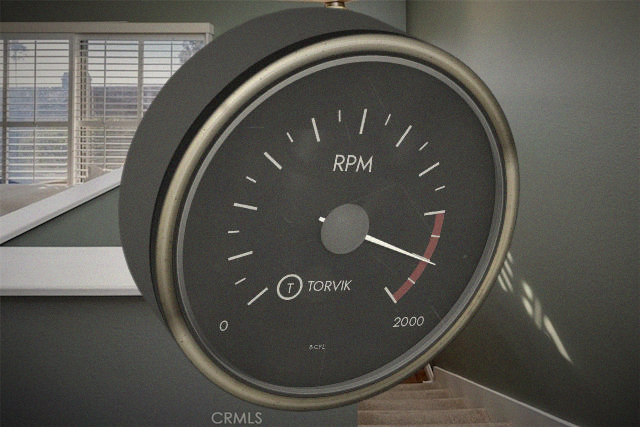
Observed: 1800 rpm
